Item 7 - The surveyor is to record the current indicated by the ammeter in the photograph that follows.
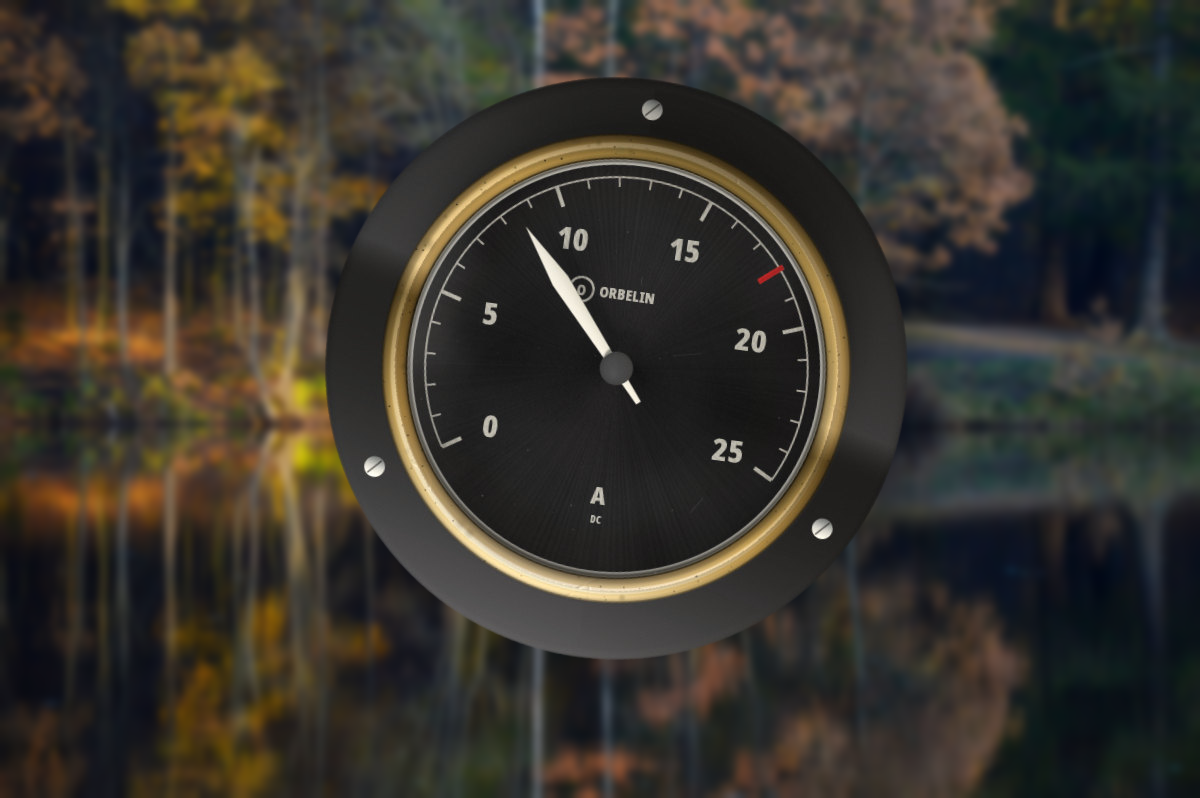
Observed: 8.5 A
